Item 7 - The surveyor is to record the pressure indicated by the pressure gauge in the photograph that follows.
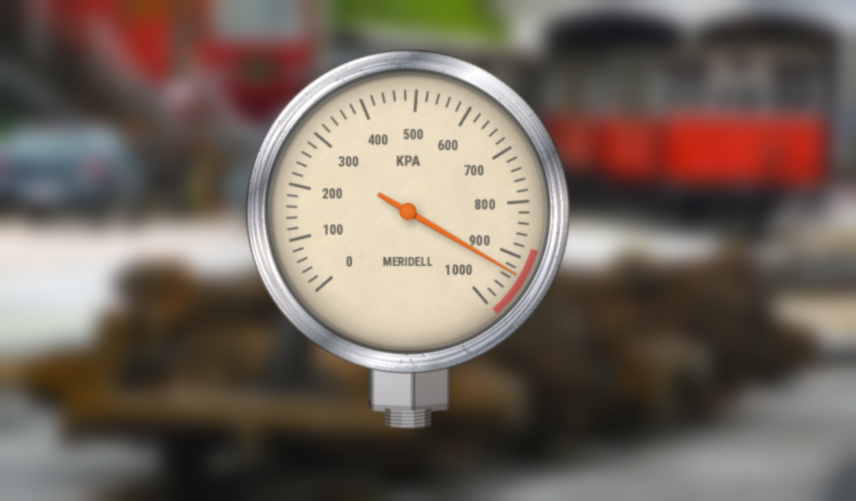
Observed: 930 kPa
